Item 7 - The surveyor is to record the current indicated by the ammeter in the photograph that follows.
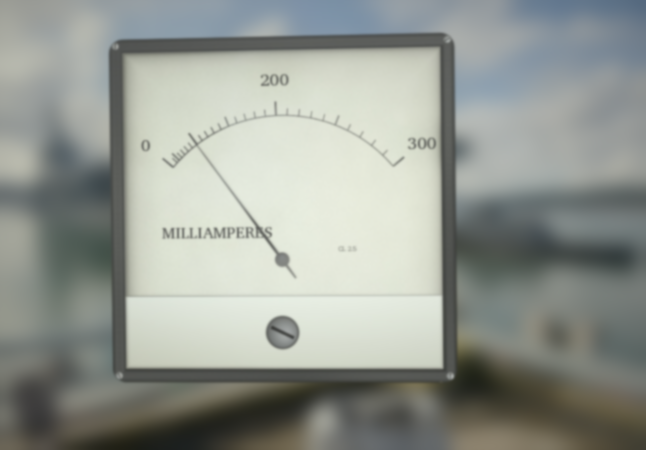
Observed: 100 mA
